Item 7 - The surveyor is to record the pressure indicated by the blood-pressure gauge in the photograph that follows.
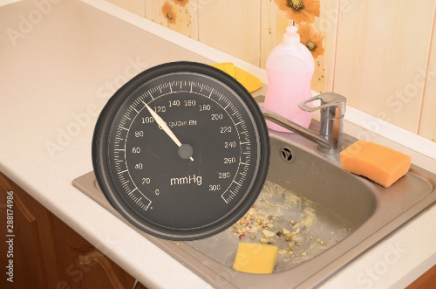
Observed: 110 mmHg
